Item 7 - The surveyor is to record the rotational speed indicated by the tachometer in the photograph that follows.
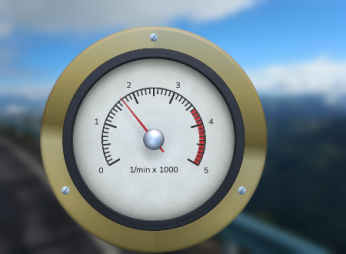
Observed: 1700 rpm
